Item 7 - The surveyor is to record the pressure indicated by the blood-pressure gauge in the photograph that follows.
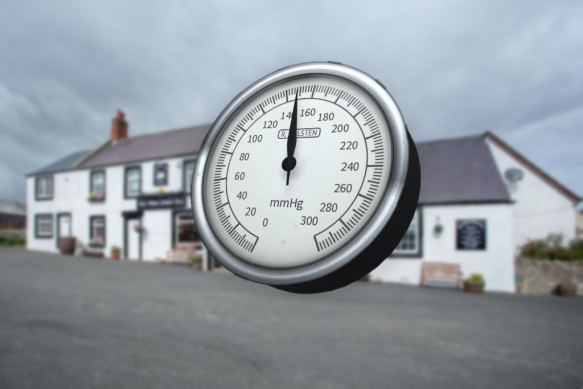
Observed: 150 mmHg
